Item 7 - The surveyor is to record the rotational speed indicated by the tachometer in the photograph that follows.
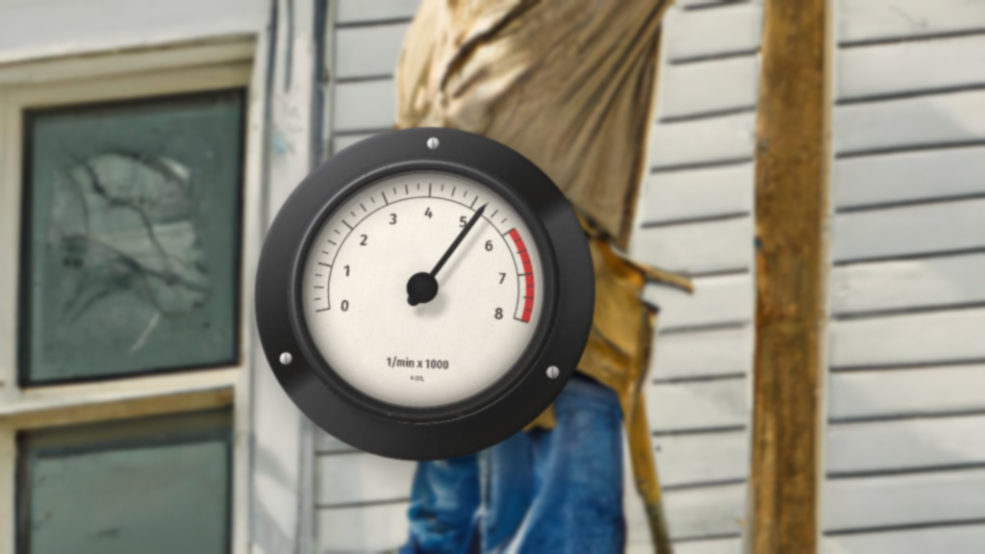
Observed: 5250 rpm
